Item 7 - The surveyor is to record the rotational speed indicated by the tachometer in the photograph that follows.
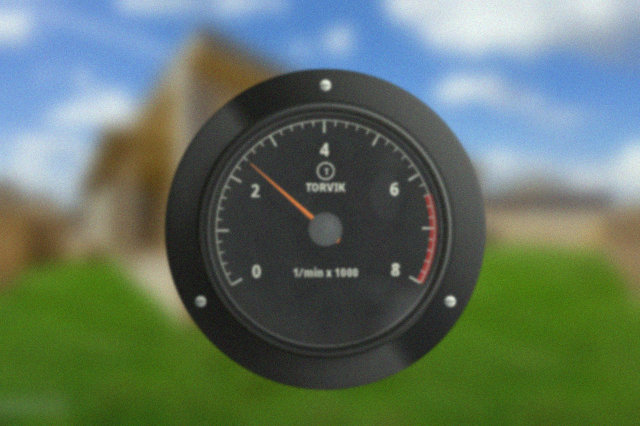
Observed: 2400 rpm
